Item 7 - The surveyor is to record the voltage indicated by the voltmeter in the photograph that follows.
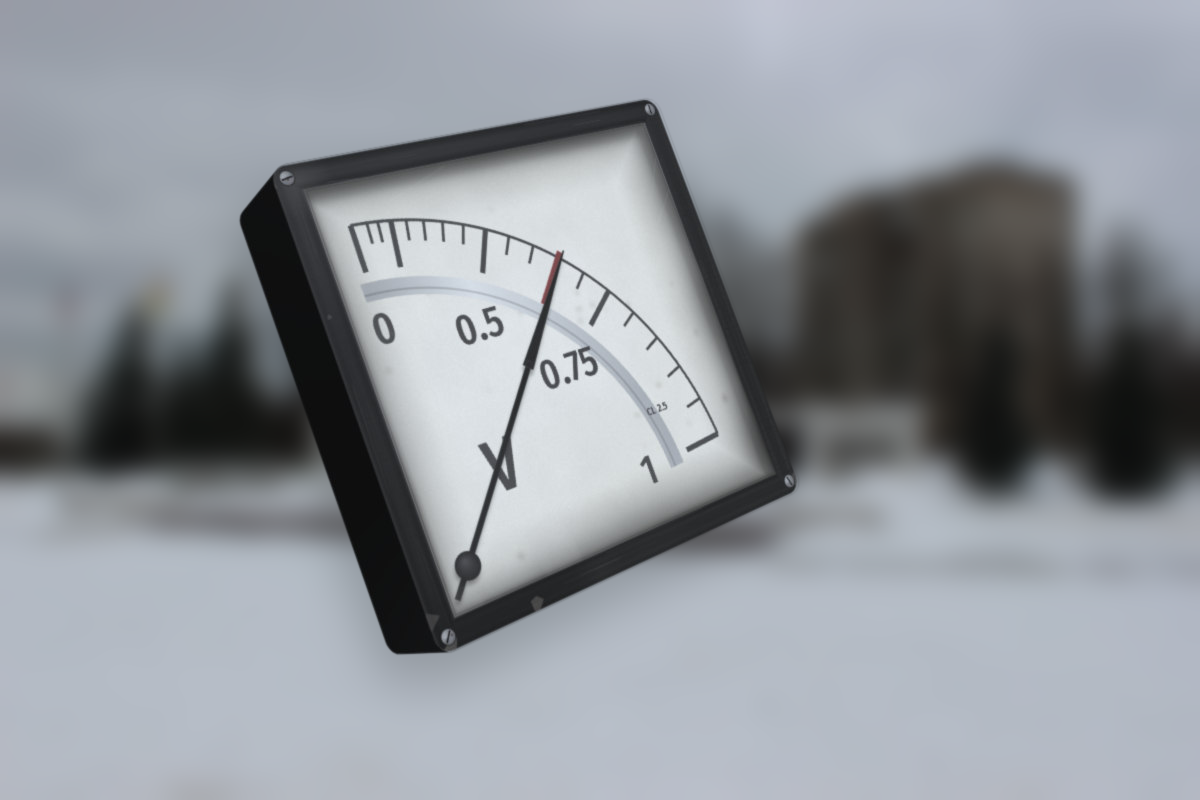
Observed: 0.65 V
